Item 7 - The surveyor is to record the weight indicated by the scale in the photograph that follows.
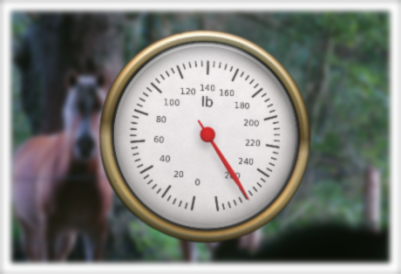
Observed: 260 lb
